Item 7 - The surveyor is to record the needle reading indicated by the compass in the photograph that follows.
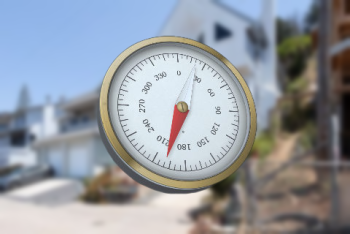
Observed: 200 °
